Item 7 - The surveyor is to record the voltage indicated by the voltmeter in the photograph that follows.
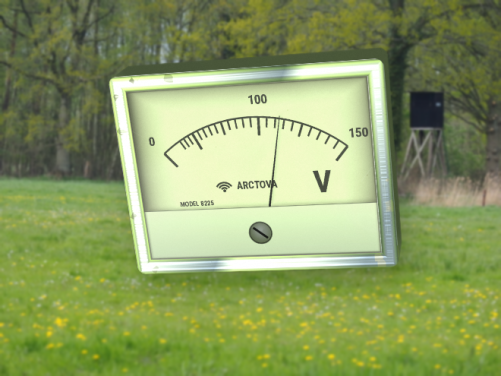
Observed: 112.5 V
